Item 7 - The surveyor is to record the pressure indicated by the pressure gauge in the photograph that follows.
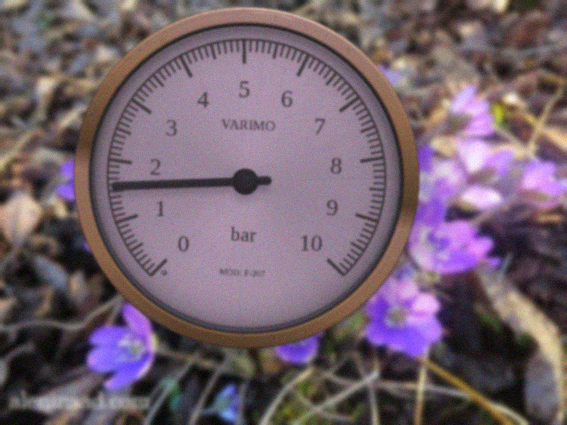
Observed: 1.6 bar
